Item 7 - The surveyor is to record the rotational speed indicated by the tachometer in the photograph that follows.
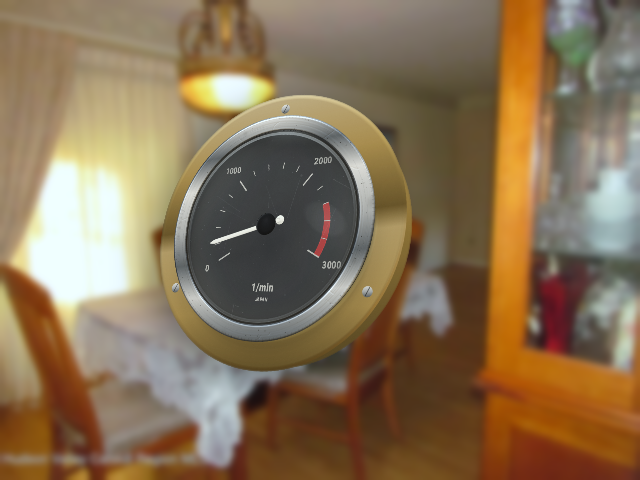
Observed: 200 rpm
